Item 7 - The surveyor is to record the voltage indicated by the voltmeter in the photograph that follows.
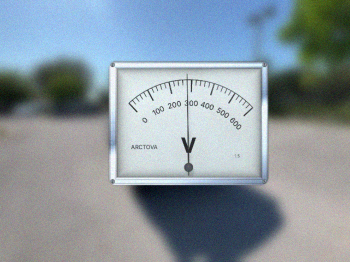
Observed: 280 V
